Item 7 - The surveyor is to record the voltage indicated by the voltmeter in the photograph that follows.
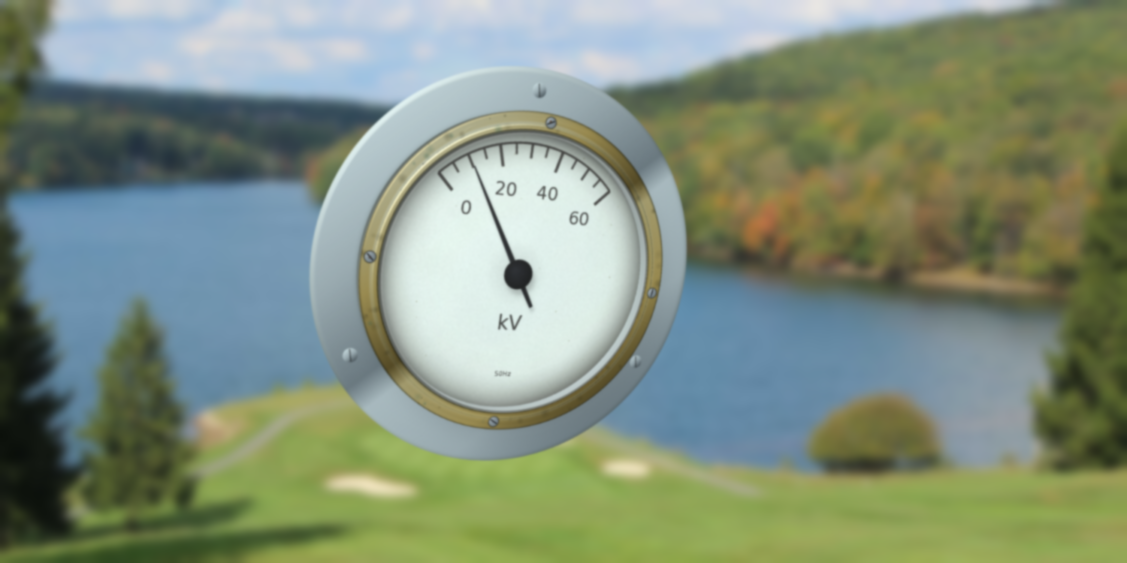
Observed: 10 kV
